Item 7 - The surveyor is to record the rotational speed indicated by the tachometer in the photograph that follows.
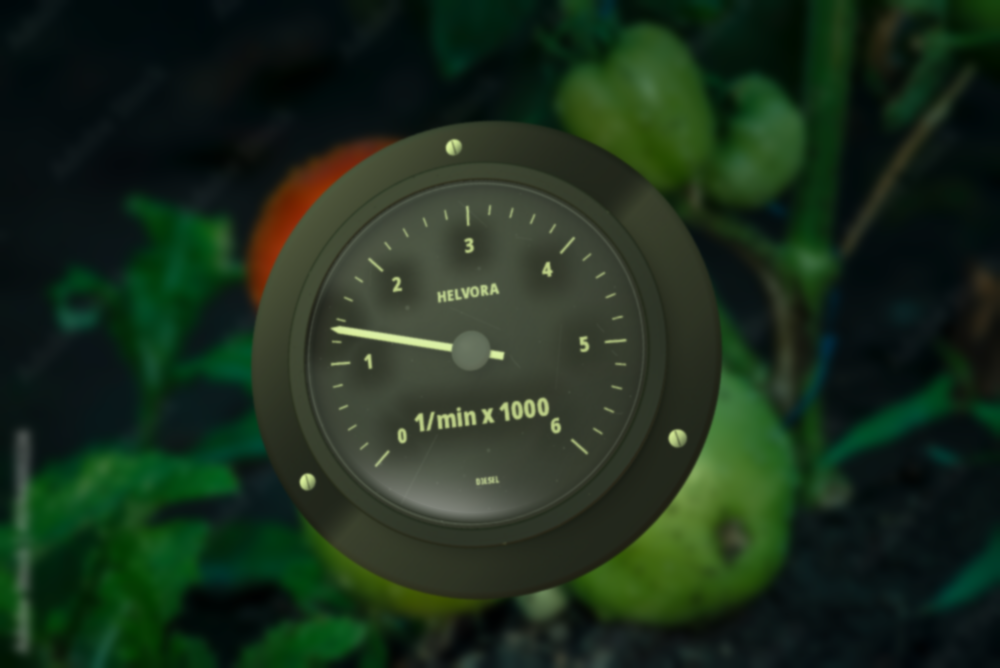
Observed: 1300 rpm
